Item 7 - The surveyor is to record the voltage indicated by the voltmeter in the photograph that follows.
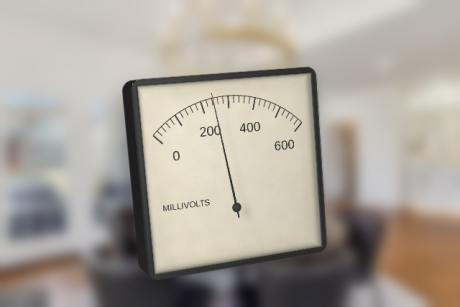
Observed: 240 mV
